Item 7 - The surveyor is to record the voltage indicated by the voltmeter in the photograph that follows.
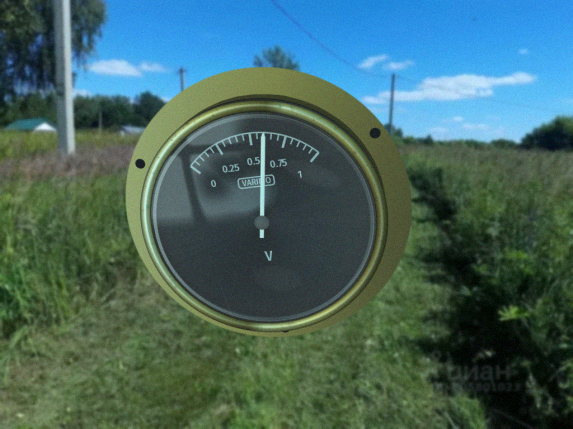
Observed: 0.6 V
